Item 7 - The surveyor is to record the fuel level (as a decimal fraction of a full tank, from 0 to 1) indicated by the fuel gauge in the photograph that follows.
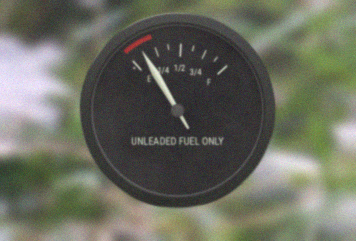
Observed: 0.125
